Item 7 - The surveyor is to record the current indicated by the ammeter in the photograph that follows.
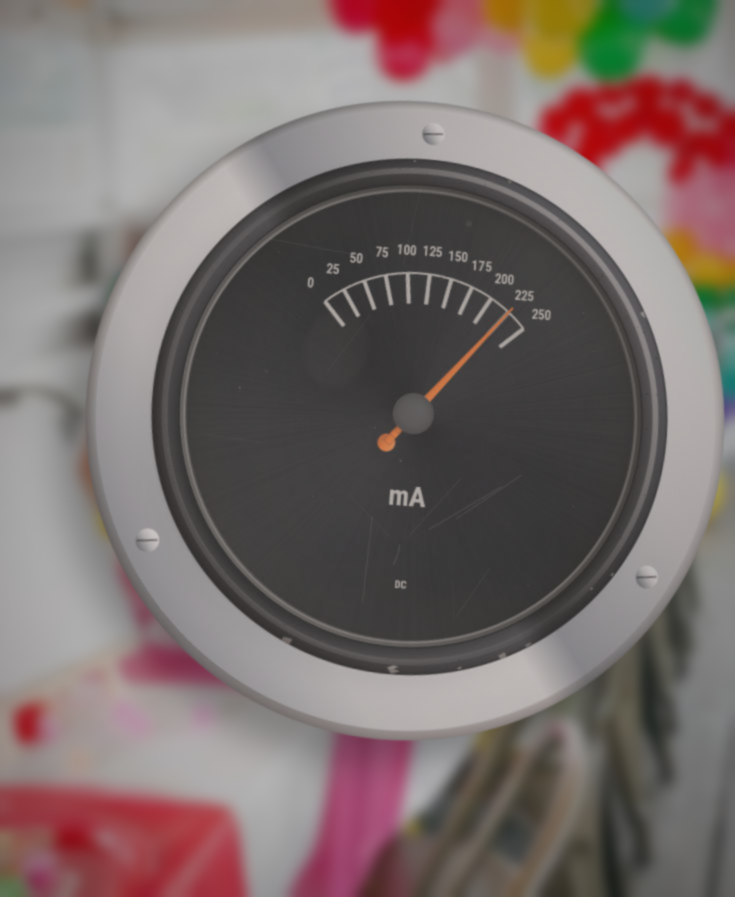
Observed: 225 mA
